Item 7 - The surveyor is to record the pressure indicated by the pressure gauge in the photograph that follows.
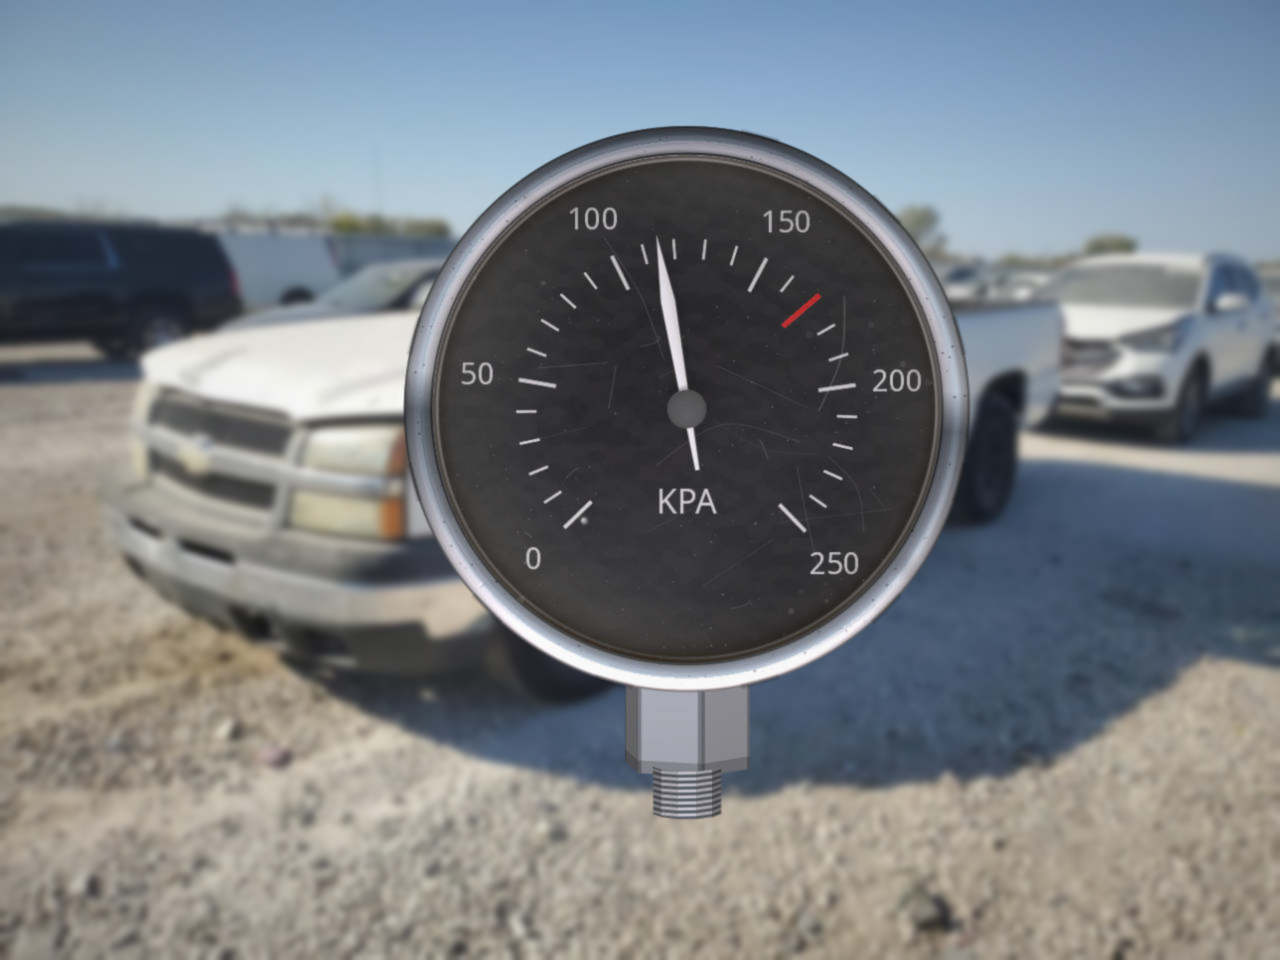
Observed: 115 kPa
